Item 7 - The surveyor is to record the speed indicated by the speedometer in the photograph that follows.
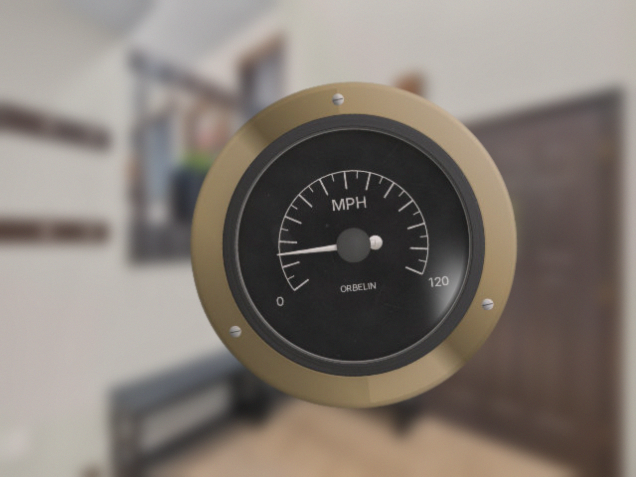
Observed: 15 mph
